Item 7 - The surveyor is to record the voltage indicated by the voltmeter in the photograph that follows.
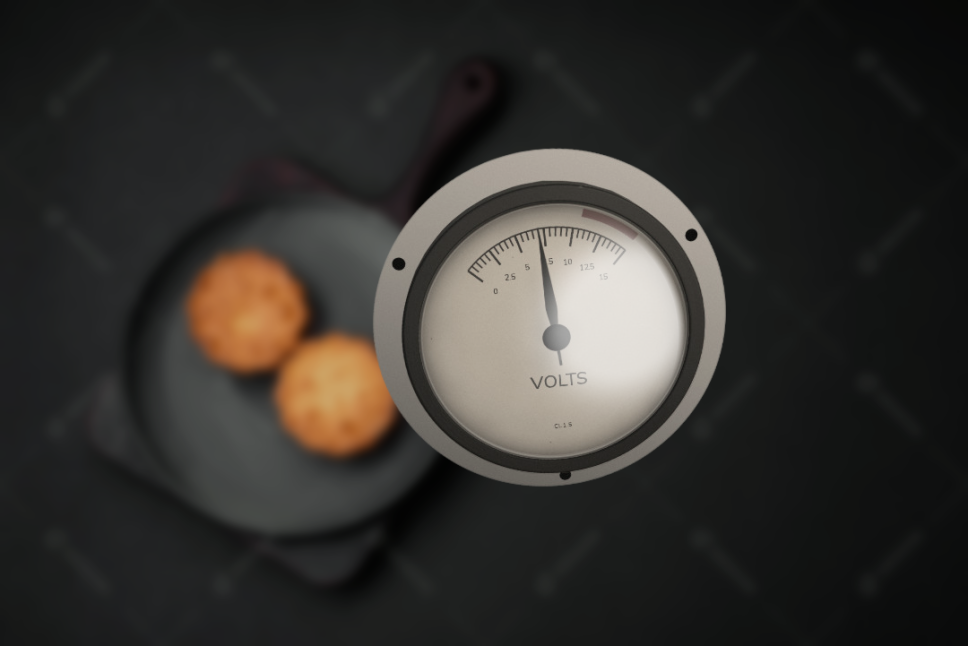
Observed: 7 V
